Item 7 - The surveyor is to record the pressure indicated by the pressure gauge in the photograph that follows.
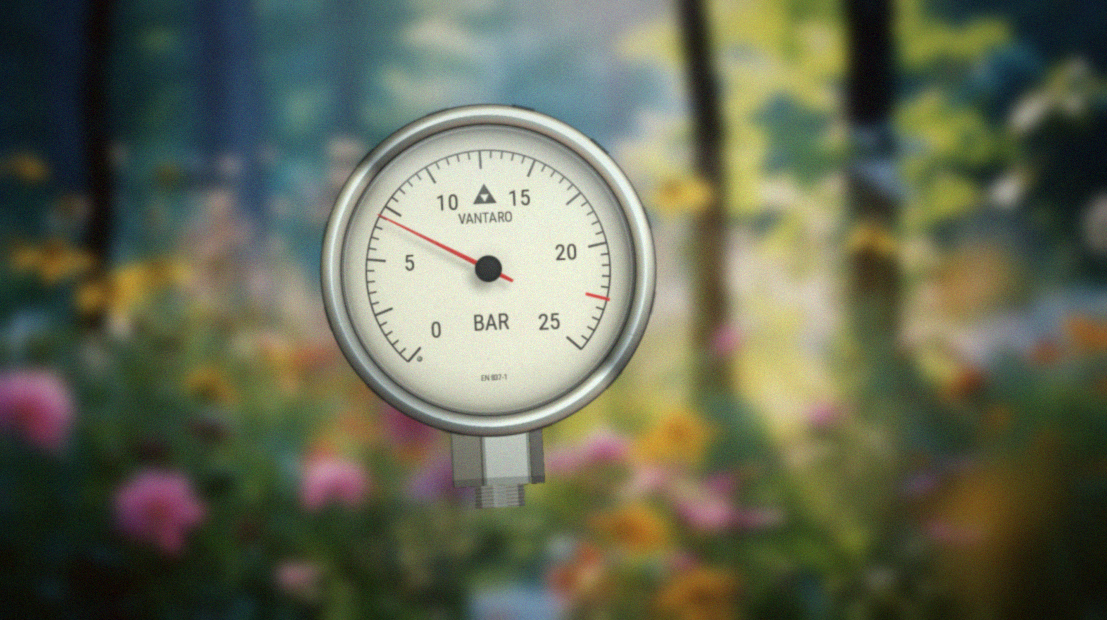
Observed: 7 bar
